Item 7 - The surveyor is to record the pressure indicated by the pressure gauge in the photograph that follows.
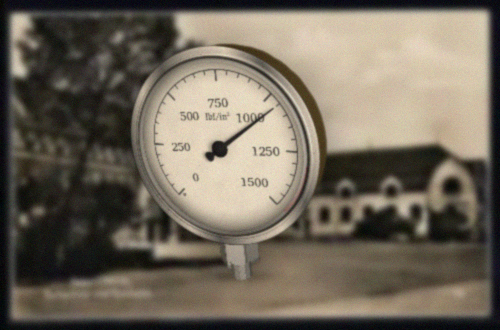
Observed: 1050 psi
